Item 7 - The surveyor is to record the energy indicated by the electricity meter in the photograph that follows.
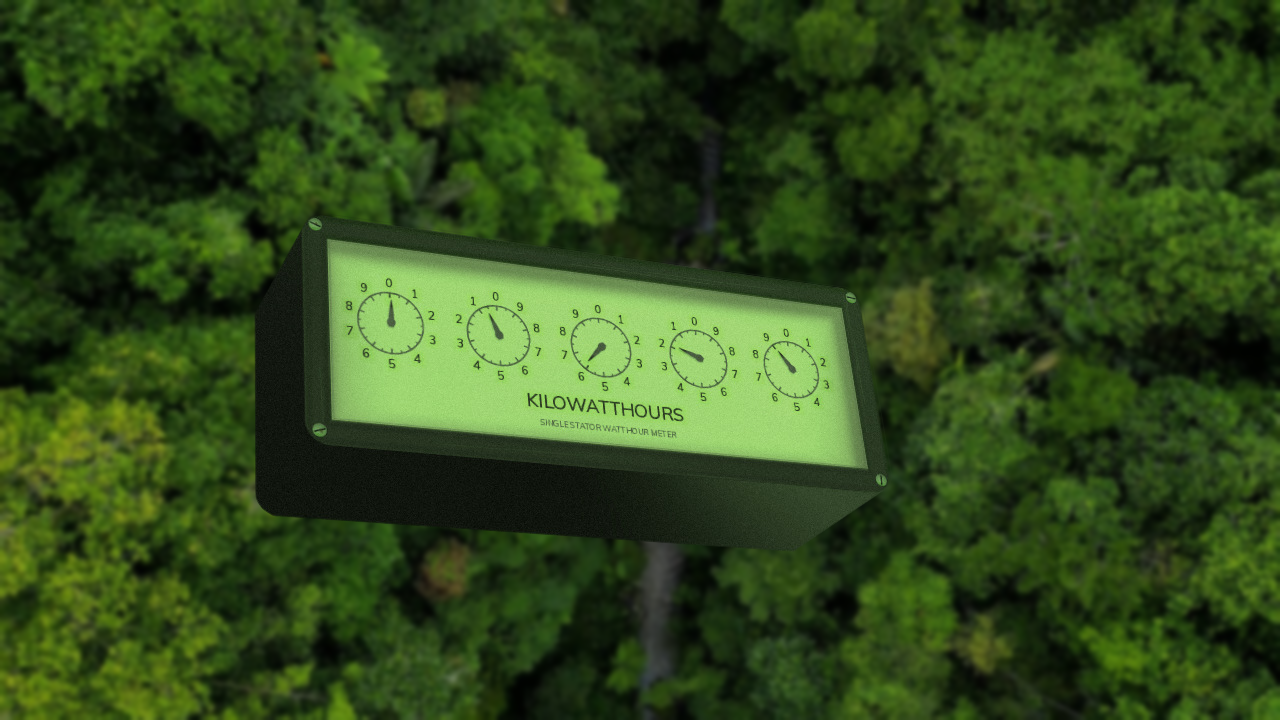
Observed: 619 kWh
